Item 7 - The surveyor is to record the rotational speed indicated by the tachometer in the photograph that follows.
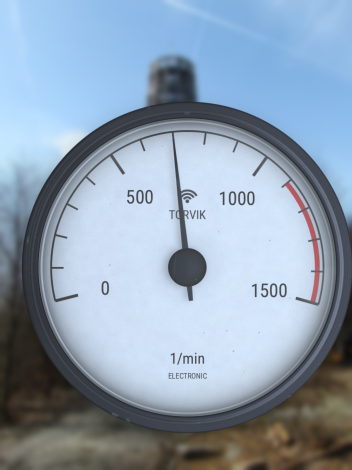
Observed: 700 rpm
